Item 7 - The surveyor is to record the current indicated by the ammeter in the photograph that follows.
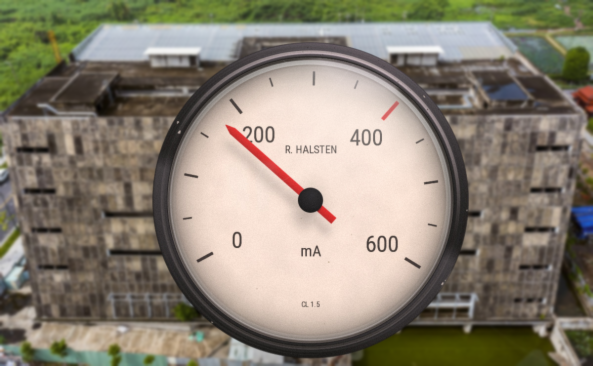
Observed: 175 mA
